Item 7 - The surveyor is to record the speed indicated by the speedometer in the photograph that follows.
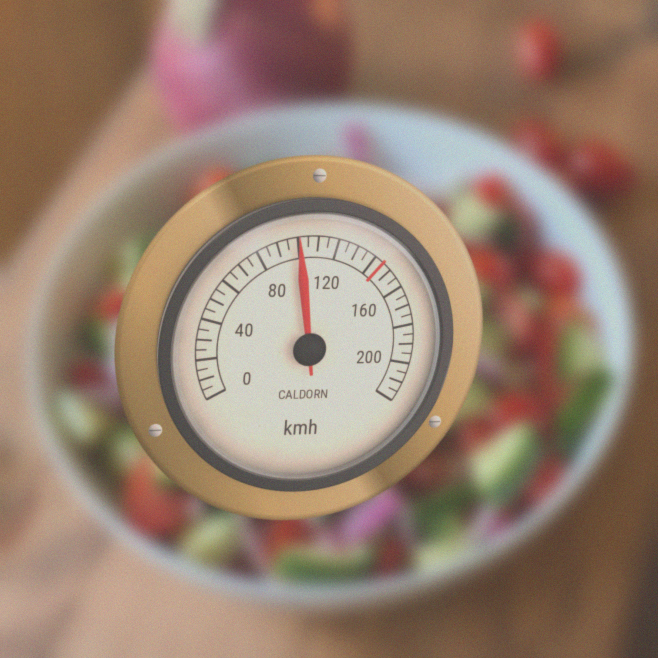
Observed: 100 km/h
